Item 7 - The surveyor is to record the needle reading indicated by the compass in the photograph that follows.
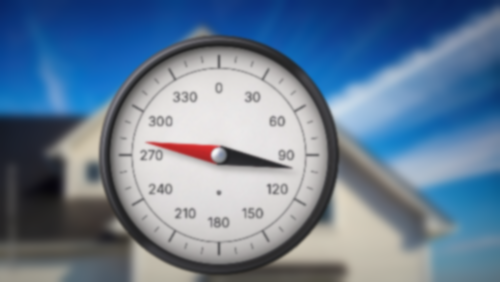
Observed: 280 °
